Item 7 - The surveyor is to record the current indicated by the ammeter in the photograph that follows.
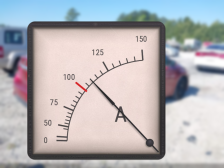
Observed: 110 A
